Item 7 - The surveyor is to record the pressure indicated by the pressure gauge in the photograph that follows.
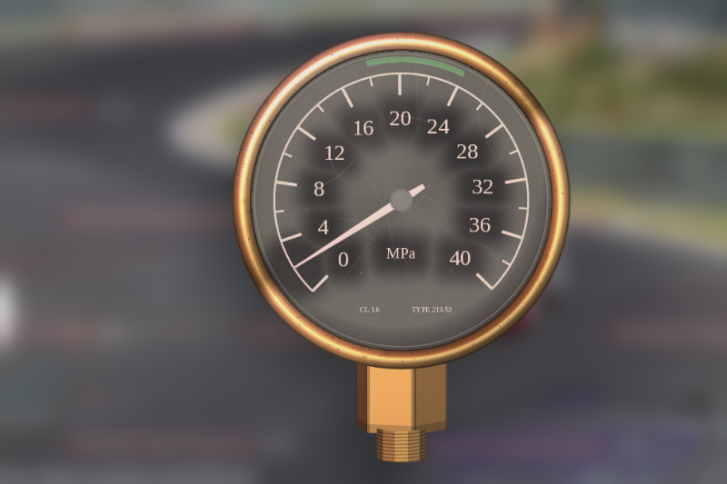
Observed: 2 MPa
